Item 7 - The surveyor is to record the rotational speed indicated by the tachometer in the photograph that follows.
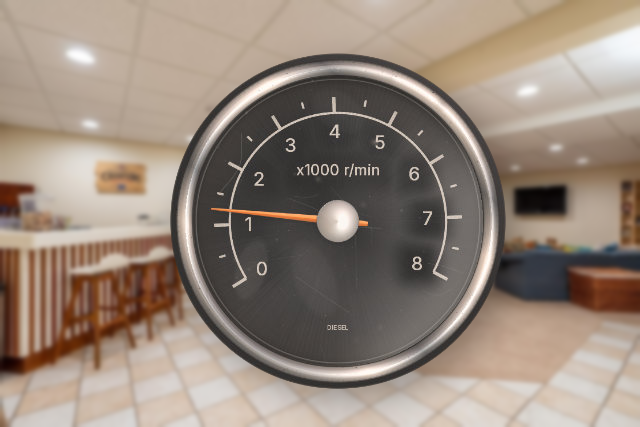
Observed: 1250 rpm
